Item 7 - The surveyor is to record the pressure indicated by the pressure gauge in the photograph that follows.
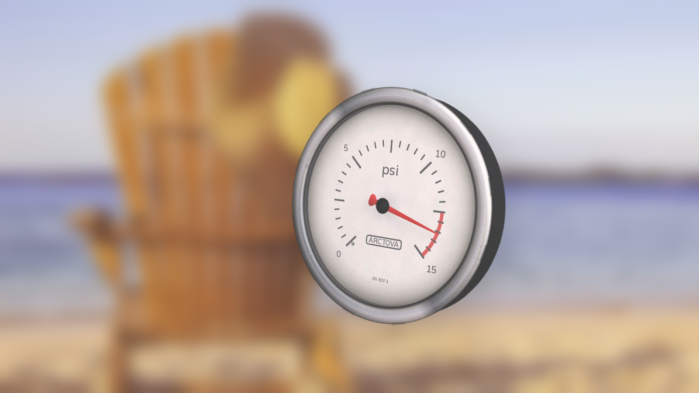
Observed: 13.5 psi
